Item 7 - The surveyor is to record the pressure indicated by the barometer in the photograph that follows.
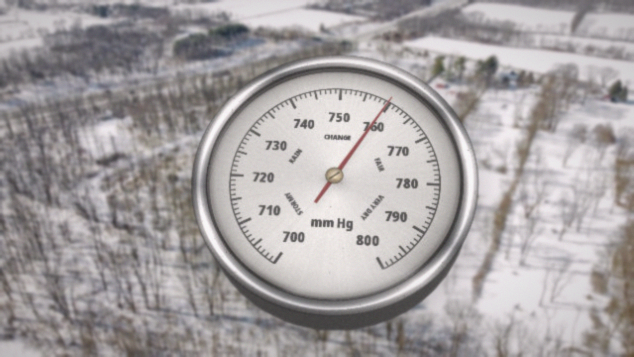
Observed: 760 mmHg
